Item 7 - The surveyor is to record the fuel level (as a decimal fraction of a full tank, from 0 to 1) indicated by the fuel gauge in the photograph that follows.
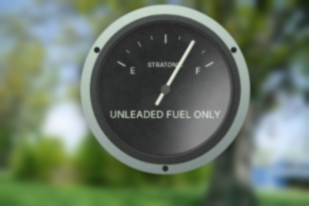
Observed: 0.75
